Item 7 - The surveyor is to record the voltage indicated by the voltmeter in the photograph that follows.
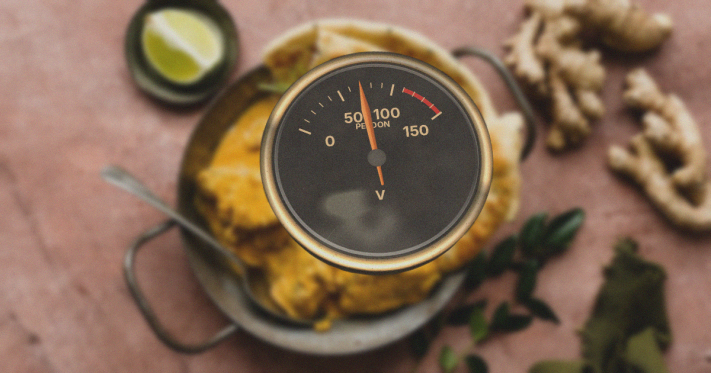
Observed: 70 V
